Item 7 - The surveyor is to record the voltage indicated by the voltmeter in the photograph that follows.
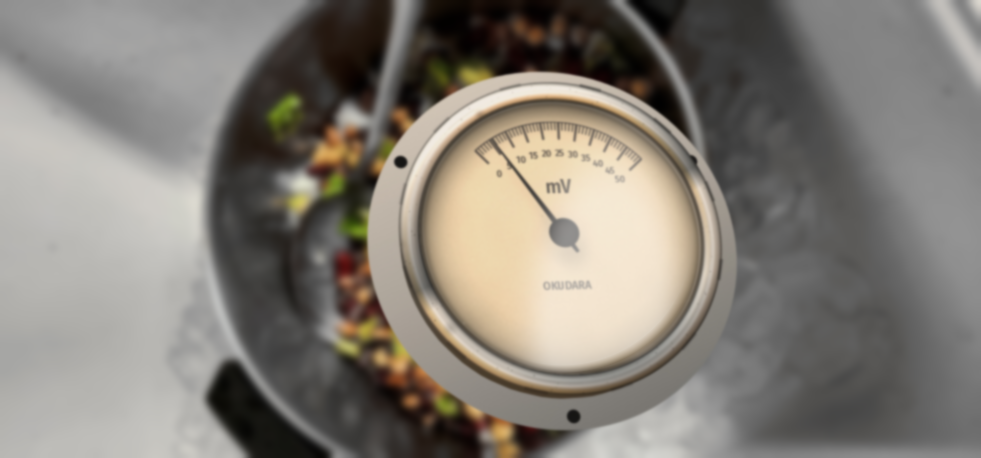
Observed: 5 mV
